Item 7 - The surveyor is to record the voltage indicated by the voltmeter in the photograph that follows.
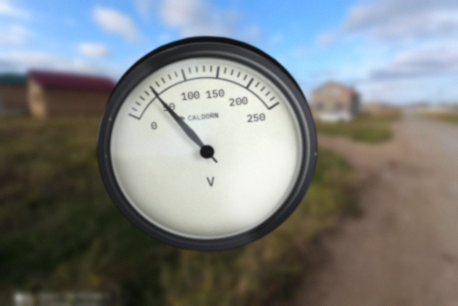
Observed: 50 V
